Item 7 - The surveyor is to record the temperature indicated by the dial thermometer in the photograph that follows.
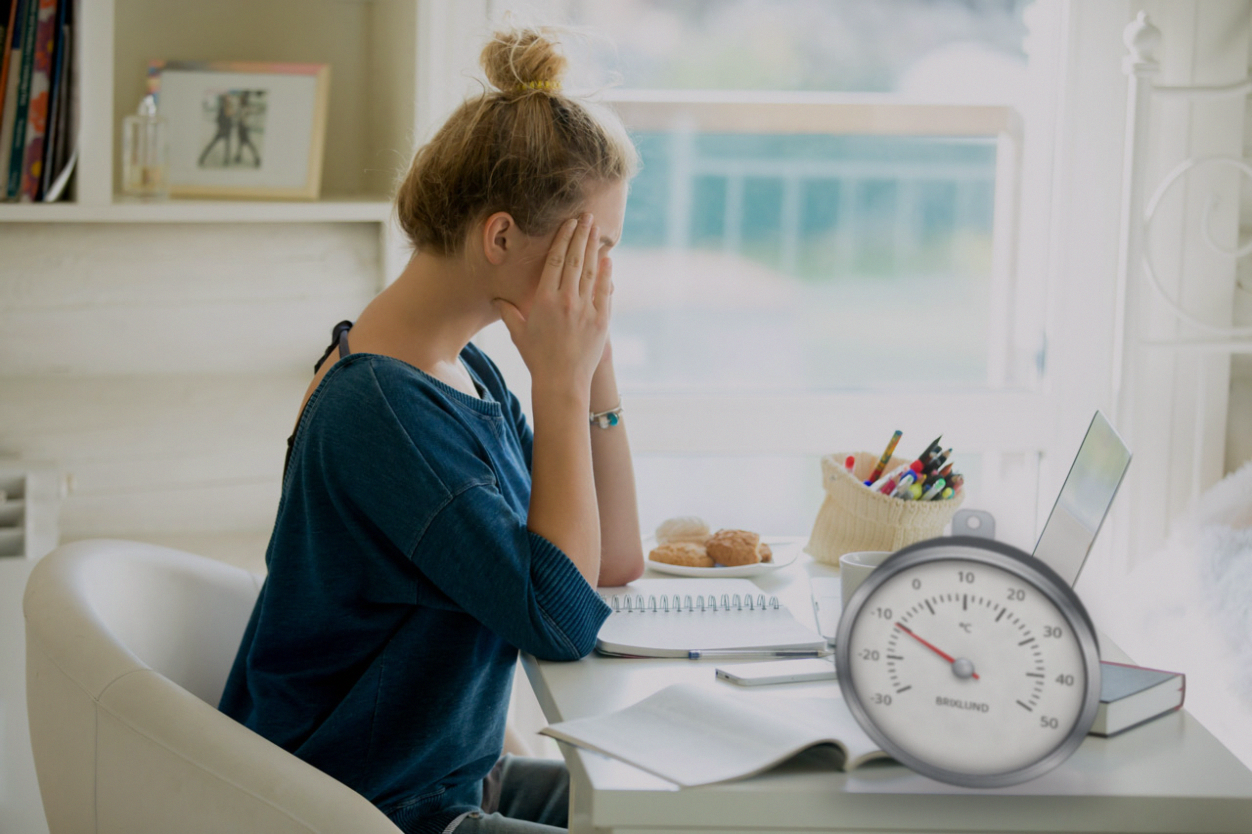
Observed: -10 °C
